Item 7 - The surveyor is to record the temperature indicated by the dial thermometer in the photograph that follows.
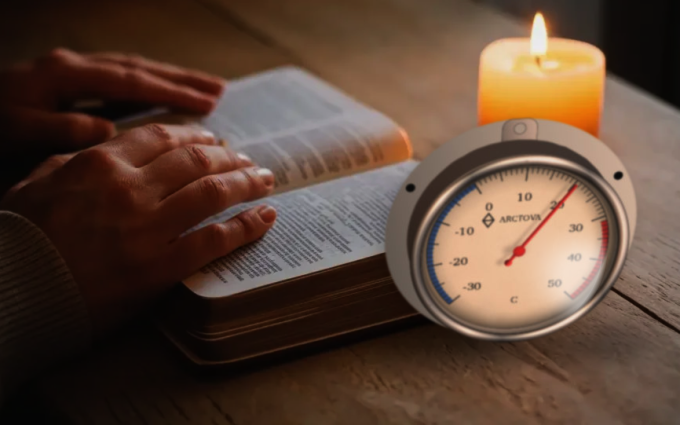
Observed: 20 °C
